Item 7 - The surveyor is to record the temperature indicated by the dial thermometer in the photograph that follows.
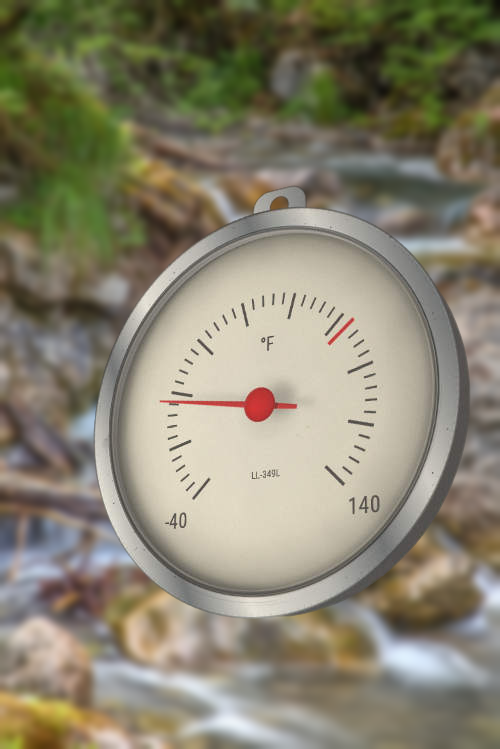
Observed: -4 °F
